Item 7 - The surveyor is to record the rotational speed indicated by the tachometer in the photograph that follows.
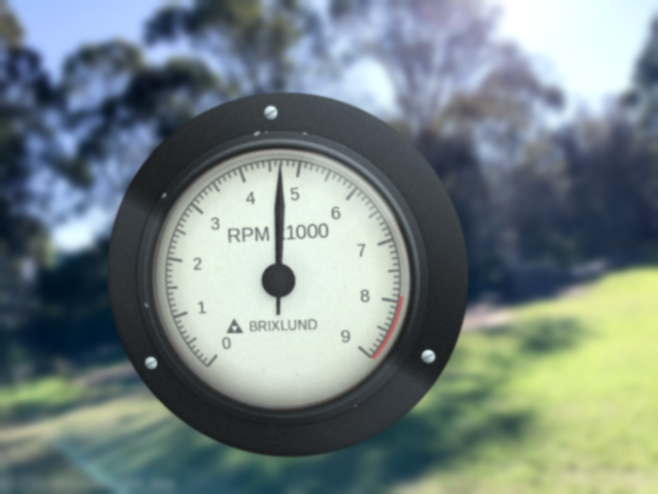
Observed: 4700 rpm
